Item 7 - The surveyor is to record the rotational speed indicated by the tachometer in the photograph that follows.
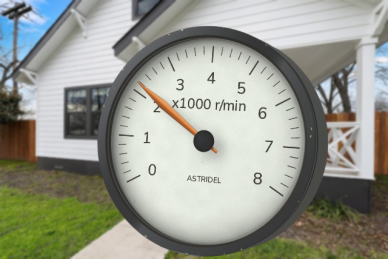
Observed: 2200 rpm
